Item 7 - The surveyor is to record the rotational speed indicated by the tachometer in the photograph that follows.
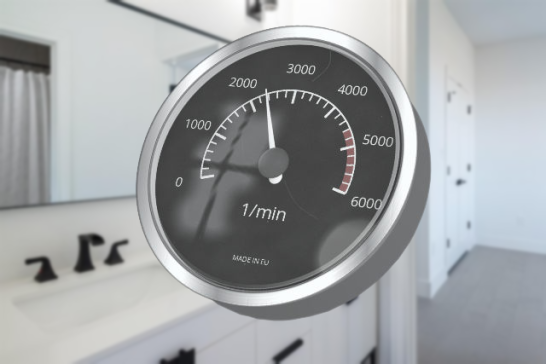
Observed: 2400 rpm
